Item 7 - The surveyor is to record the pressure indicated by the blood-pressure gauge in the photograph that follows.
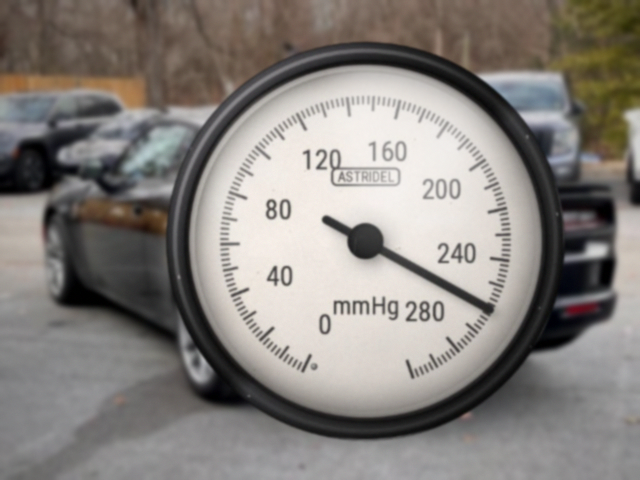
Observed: 260 mmHg
